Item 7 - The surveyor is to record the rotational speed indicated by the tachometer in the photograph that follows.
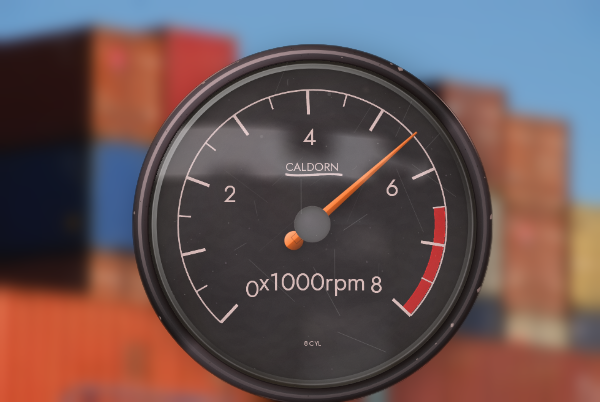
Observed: 5500 rpm
